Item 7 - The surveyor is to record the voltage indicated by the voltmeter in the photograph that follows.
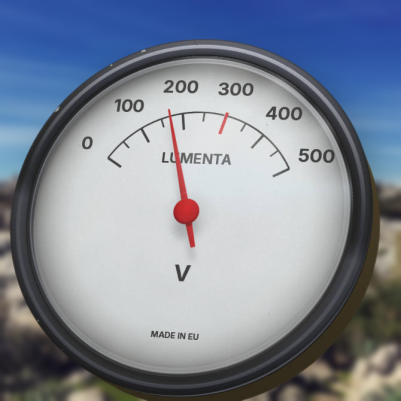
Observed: 175 V
